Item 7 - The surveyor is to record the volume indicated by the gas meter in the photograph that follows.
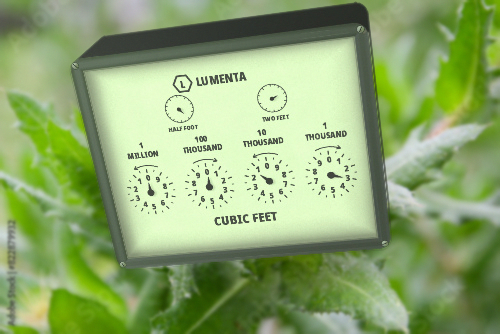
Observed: 1300 ft³
